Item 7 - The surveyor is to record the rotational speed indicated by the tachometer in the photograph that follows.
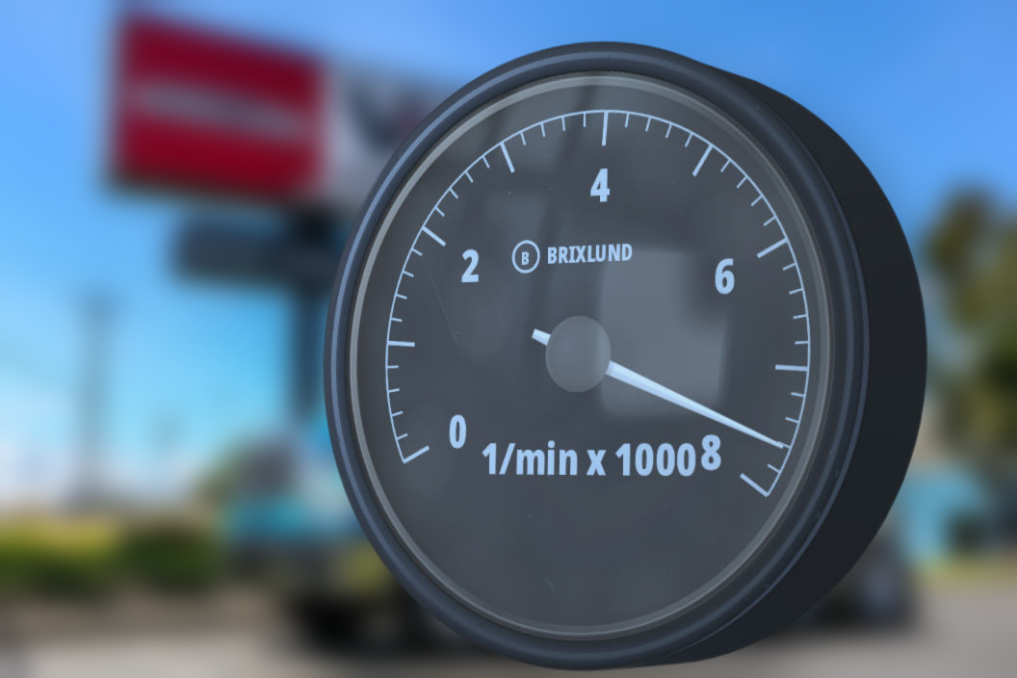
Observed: 7600 rpm
